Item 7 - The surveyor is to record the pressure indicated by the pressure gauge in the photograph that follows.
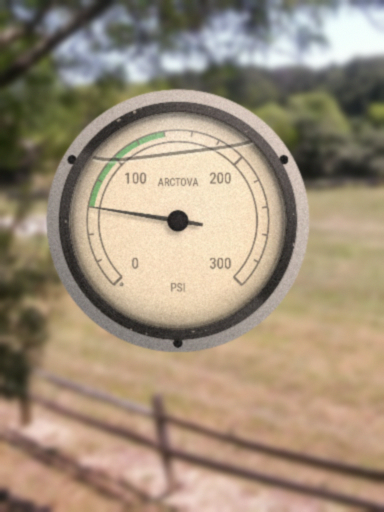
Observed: 60 psi
